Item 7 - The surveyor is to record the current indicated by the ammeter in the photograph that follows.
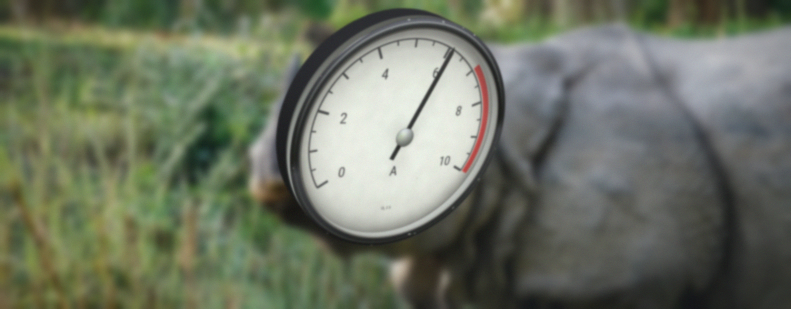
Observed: 6 A
